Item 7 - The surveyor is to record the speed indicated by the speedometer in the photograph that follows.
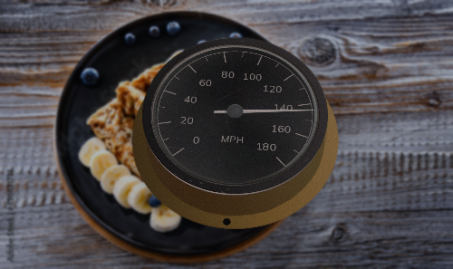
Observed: 145 mph
